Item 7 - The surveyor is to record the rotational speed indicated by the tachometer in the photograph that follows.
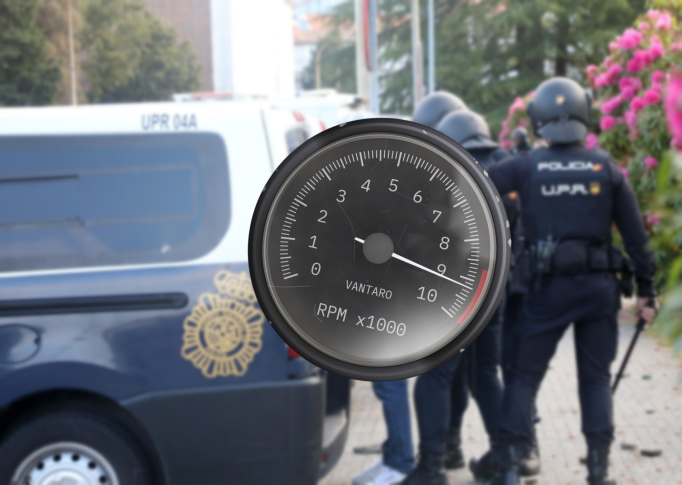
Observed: 9200 rpm
